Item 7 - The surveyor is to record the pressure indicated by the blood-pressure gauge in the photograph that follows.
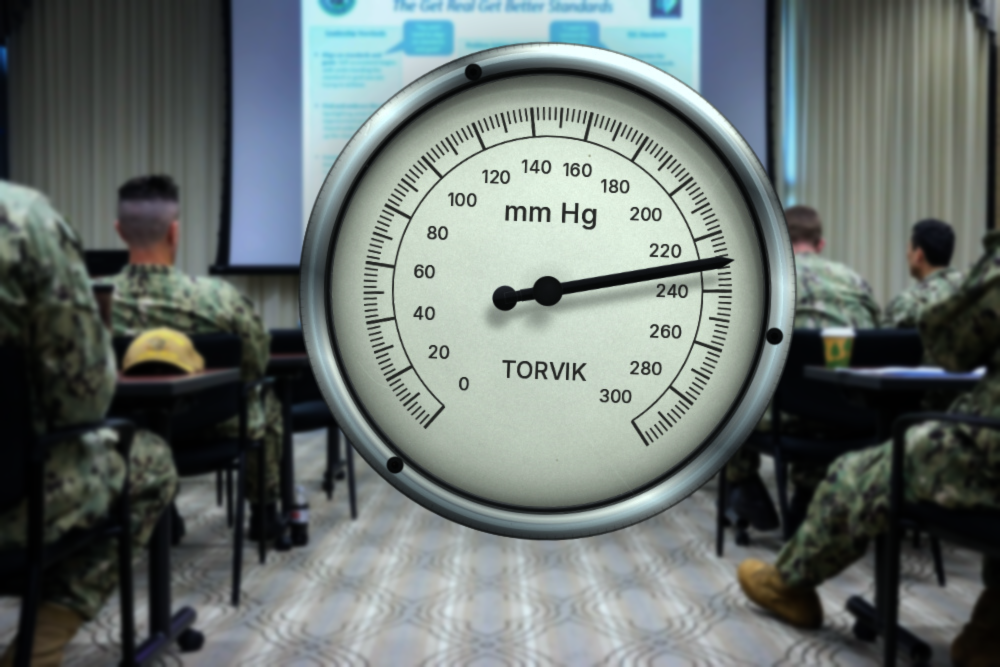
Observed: 230 mmHg
